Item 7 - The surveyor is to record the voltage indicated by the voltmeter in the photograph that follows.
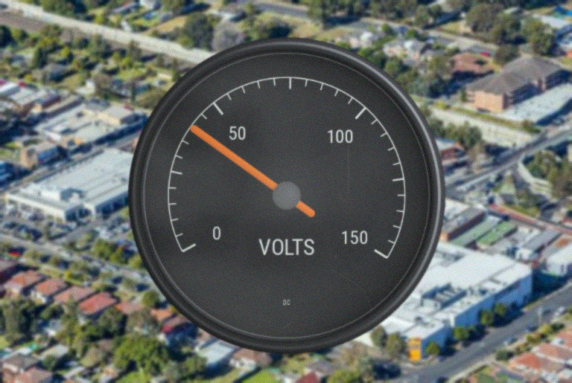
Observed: 40 V
